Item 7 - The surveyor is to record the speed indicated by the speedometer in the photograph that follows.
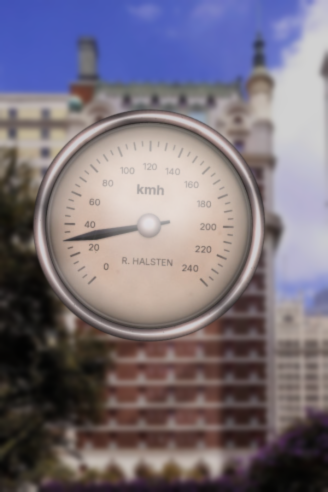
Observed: 30 km/h
